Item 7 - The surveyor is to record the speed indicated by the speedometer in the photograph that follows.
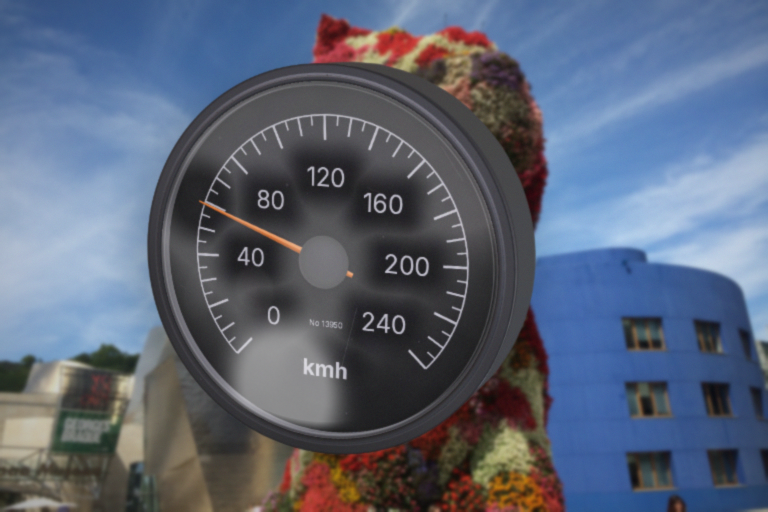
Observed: 60 km/h
